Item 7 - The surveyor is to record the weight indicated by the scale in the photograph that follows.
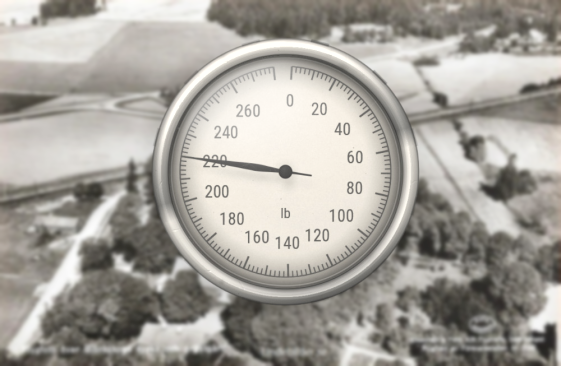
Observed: 220 lb
